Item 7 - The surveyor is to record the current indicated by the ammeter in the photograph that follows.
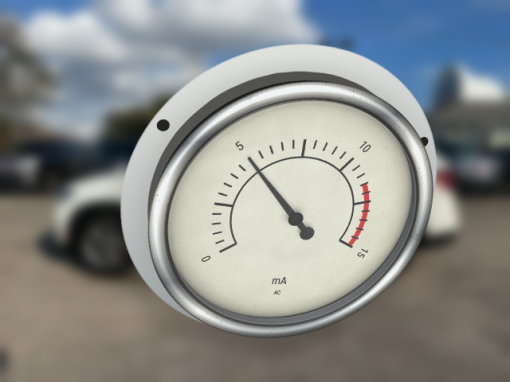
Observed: 5 mA
